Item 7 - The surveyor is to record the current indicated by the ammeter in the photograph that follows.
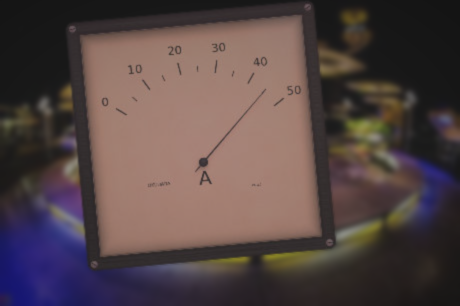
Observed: 45 A
